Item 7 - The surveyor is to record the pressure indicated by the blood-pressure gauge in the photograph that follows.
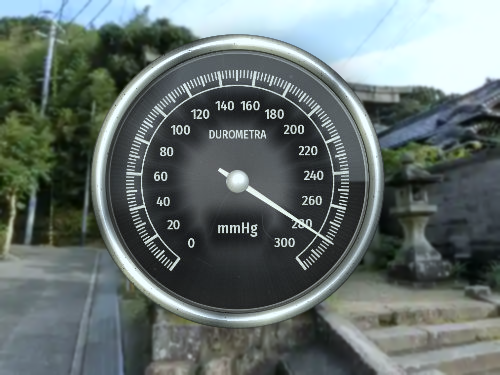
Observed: 280 mmHg
